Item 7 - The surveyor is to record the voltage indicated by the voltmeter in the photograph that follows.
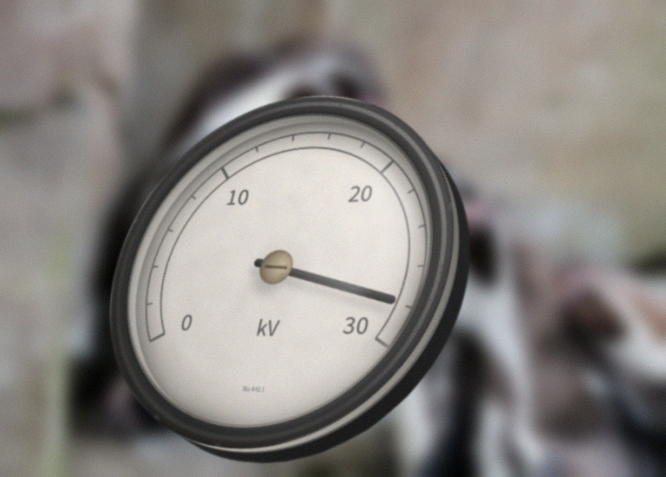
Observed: 28 kV
